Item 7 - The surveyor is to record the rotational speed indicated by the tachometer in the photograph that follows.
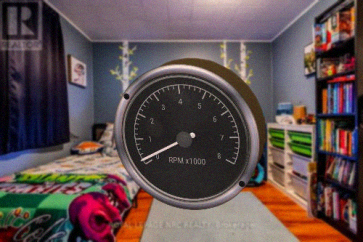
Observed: 200 rpm
